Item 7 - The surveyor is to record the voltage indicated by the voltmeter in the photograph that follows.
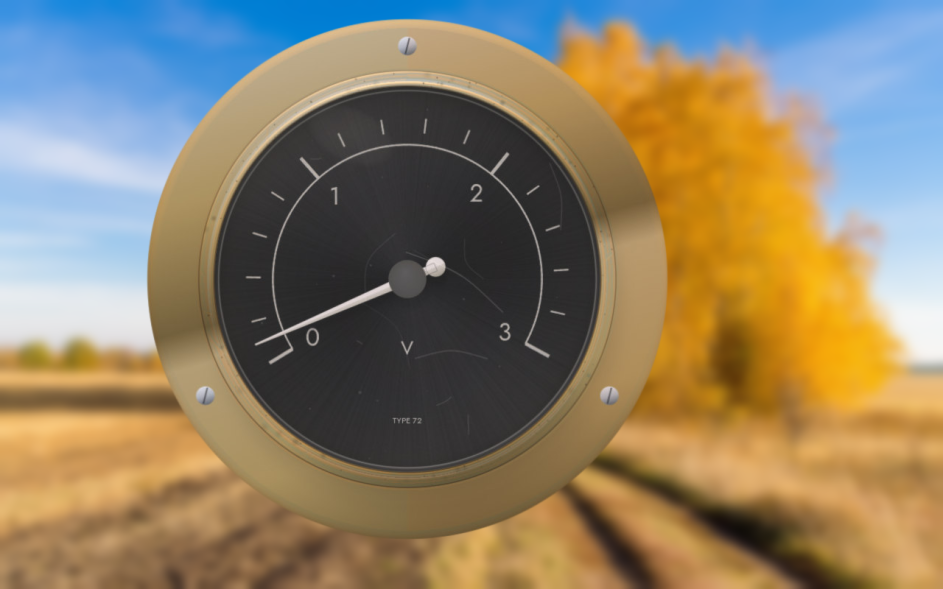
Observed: 0.1 V
